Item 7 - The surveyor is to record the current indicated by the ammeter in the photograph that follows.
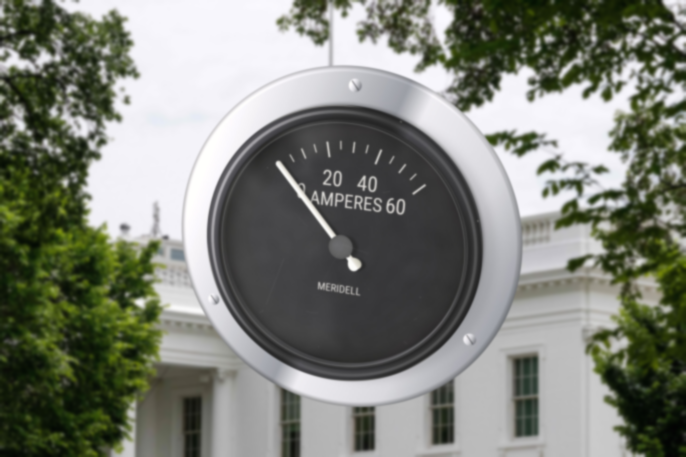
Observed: 0 A
